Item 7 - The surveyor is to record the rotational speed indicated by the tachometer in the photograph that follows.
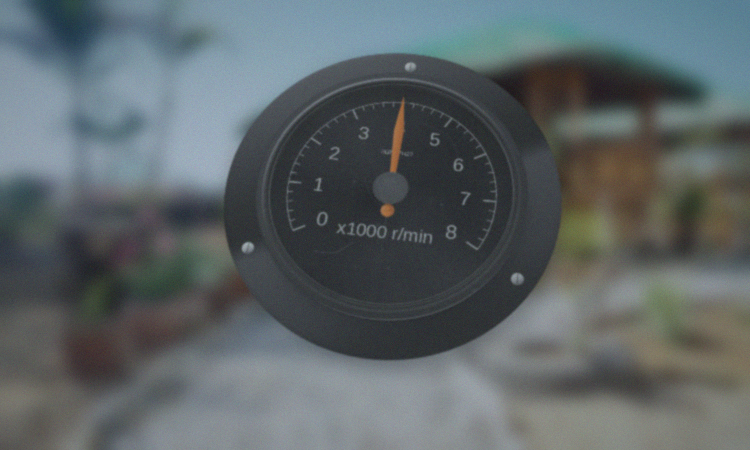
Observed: 4000 rpm
